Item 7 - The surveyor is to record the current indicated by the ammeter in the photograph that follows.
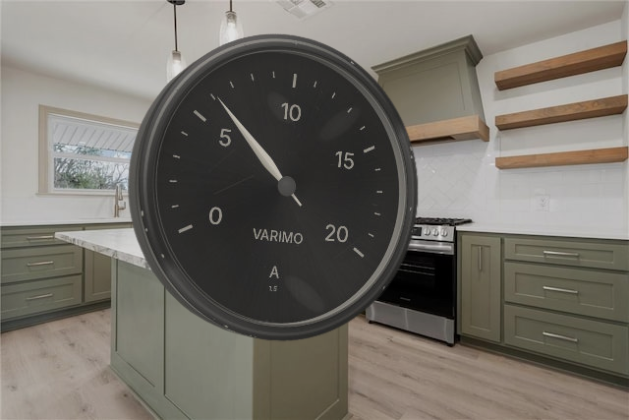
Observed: 6 A
